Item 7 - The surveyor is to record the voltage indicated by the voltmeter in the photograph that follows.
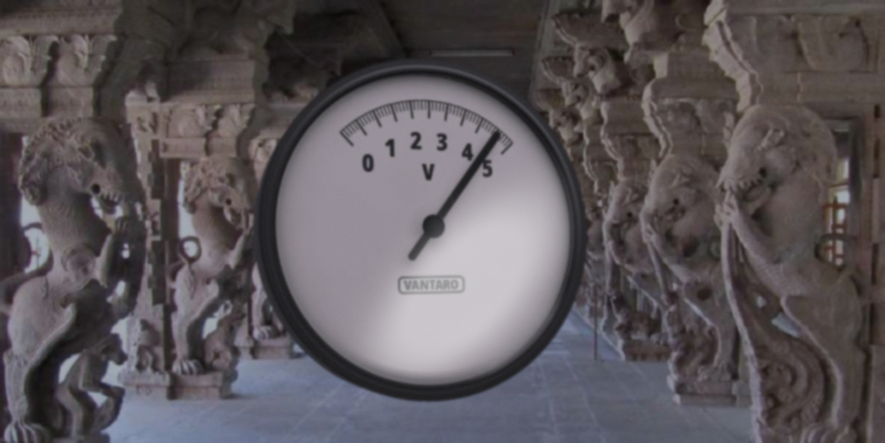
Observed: 4.5 V
